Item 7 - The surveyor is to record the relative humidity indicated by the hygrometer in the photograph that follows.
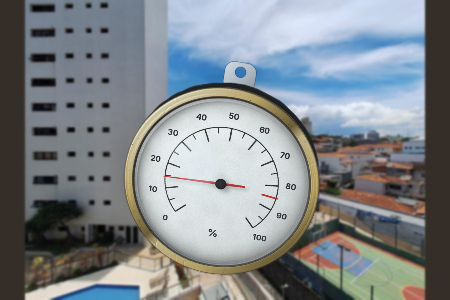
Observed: 15 %
